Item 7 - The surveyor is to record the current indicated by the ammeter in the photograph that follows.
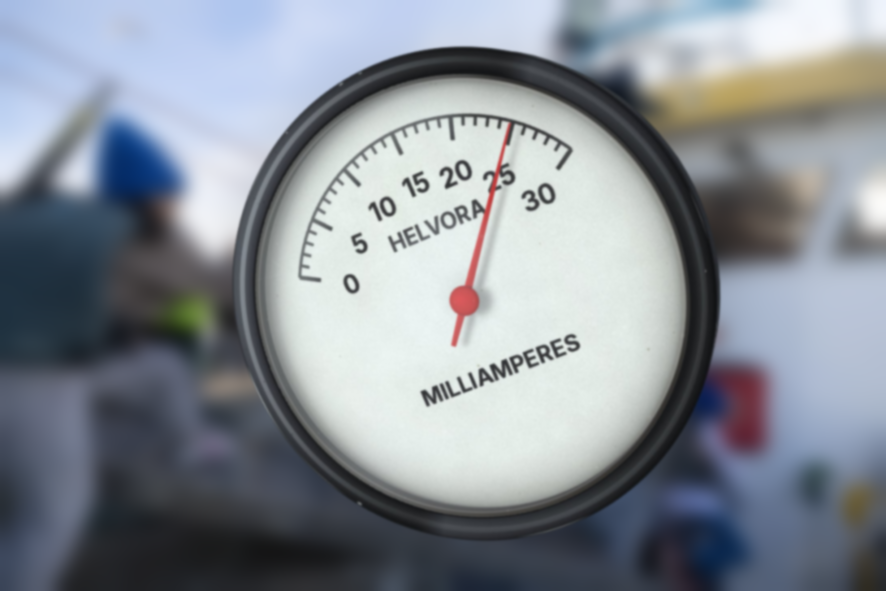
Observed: 25 mA
